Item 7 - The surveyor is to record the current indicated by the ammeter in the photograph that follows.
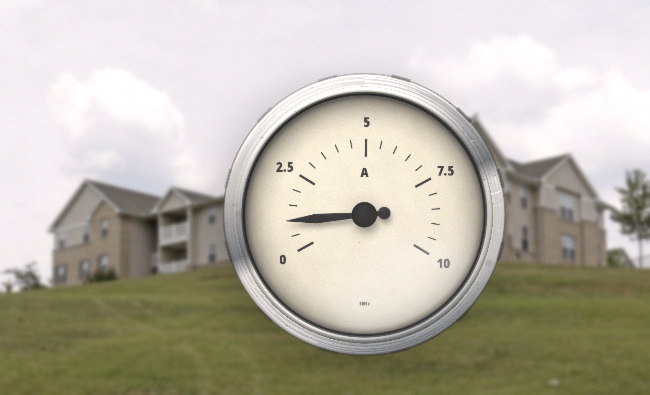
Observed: 1 A
